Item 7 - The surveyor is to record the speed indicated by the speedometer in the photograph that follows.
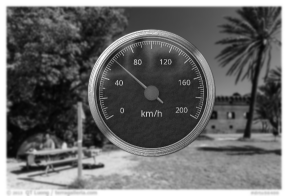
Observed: 60 km/h
